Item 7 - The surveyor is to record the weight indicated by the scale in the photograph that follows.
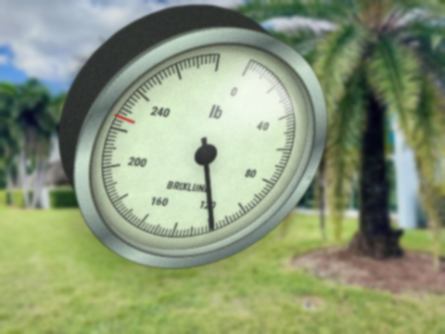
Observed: 120 lb
